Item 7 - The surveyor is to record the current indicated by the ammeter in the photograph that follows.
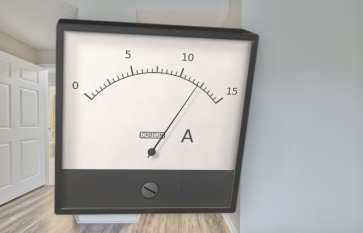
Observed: 12 A
